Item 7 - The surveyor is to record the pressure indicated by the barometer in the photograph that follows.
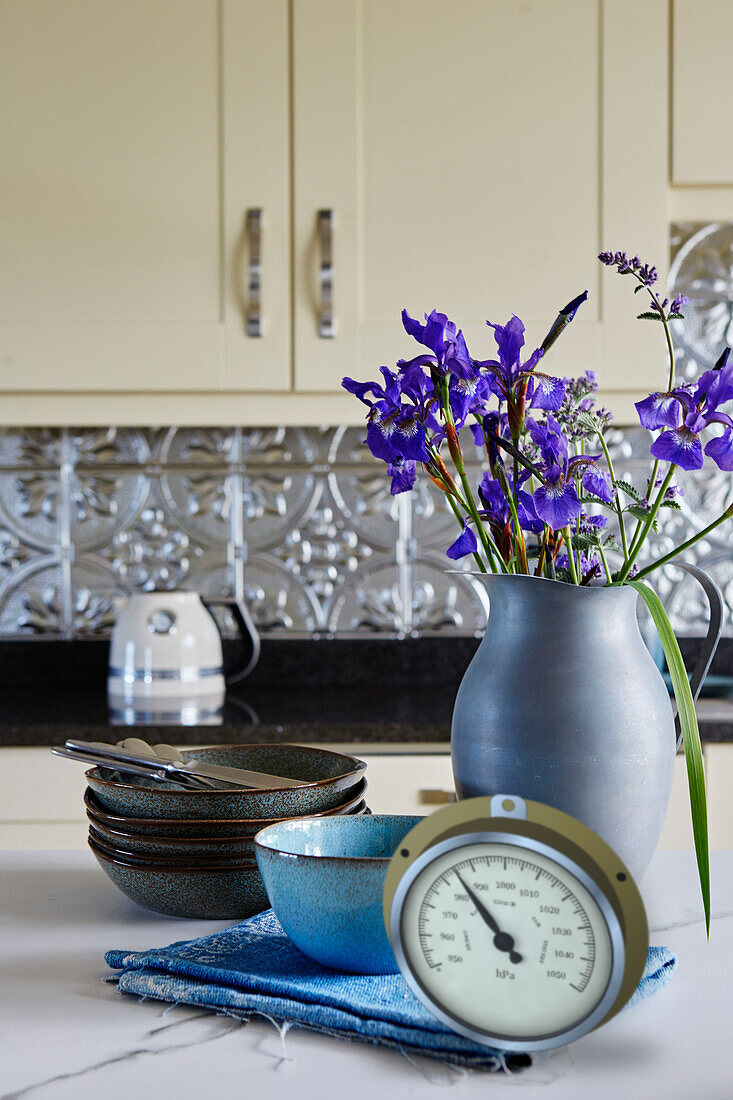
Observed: 985 hPa
